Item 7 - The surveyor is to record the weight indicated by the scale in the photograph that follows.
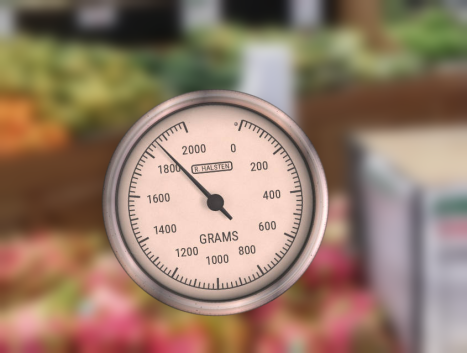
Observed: 1860 g
